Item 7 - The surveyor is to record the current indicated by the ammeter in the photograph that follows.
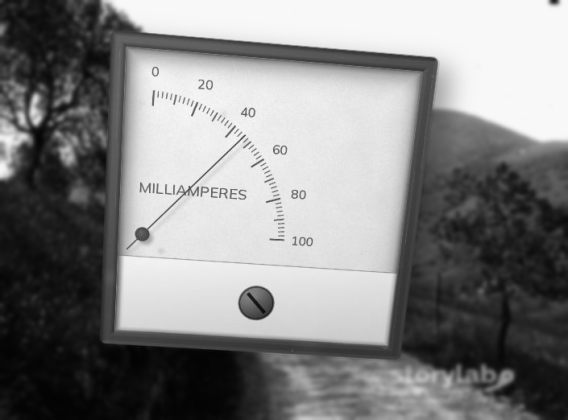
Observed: 46 mA
